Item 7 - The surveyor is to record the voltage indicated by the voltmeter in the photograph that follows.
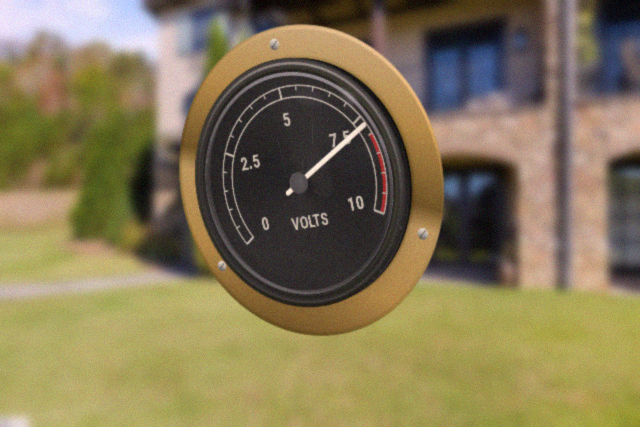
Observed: 7.75 V
